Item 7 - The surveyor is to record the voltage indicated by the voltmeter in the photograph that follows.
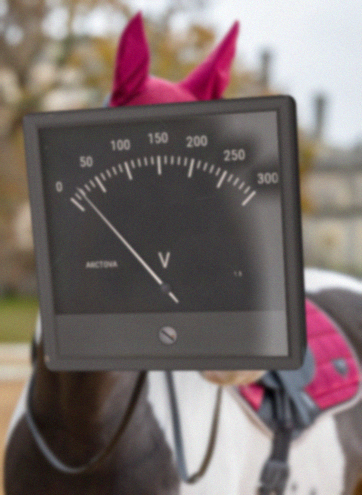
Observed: 20 V
